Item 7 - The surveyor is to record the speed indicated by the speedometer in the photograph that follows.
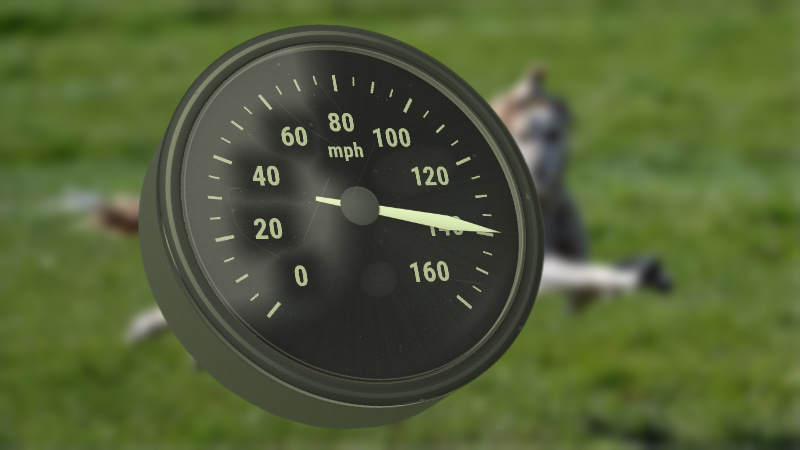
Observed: 140 mph
